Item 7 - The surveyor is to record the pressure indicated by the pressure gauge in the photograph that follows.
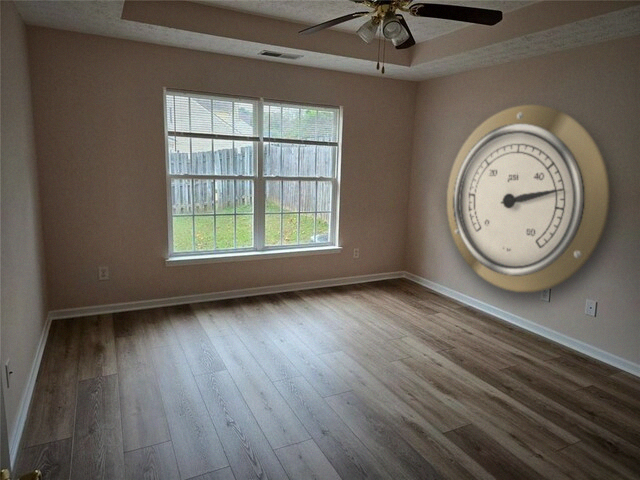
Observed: 46 psi
